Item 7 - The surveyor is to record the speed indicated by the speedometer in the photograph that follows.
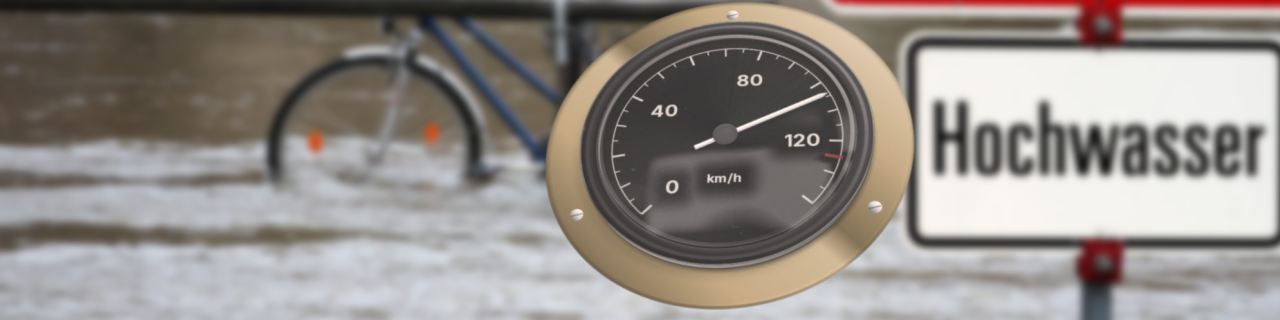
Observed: 105 km/h
